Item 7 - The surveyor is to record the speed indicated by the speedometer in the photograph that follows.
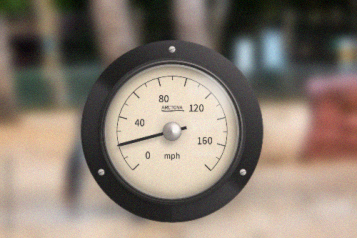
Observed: 20 mph
